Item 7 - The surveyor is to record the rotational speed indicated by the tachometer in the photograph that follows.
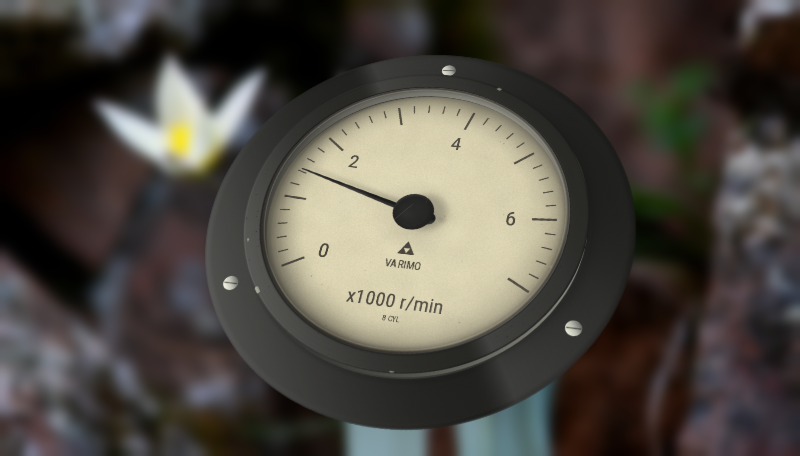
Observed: 1400 rpm
